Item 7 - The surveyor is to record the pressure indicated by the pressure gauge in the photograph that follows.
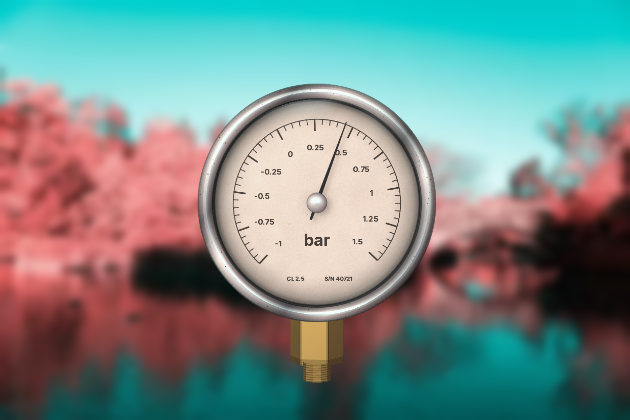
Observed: 0.45 bar
